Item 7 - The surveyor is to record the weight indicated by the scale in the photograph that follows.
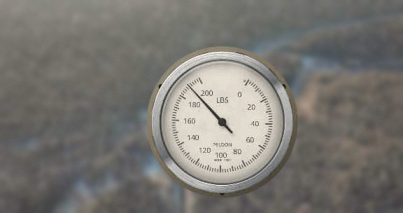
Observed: 190 lb
